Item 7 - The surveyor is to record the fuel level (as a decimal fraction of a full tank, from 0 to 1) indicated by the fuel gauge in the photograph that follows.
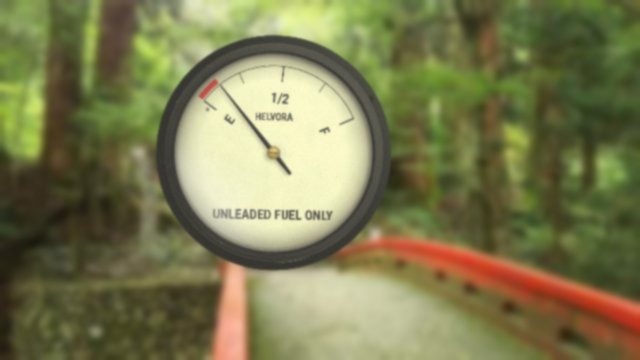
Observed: 0.125
